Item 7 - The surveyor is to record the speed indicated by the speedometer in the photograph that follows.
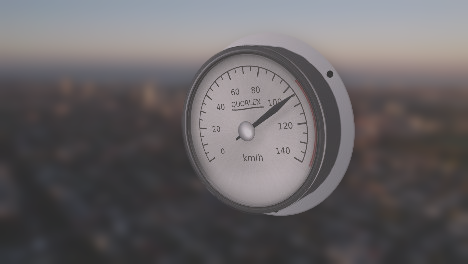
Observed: 105 km/h
